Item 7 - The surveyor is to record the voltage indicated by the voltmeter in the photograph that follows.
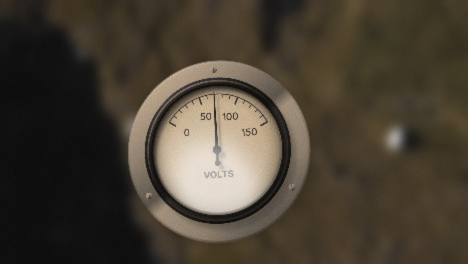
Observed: 70 V
